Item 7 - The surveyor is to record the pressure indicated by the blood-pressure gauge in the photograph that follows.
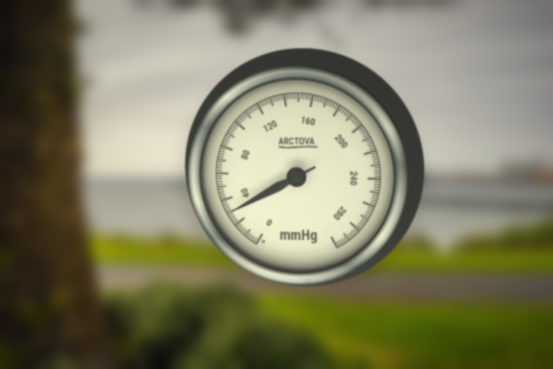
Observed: 30 mmHg
